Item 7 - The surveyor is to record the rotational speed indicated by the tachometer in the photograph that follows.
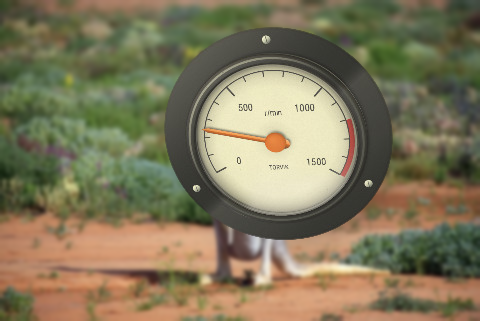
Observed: 250 rpm
